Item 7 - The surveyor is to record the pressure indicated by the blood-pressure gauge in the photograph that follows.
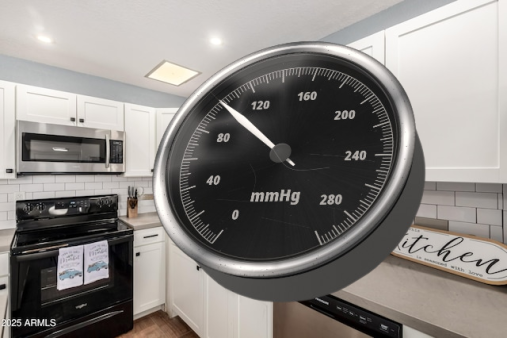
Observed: 100 mmHg
